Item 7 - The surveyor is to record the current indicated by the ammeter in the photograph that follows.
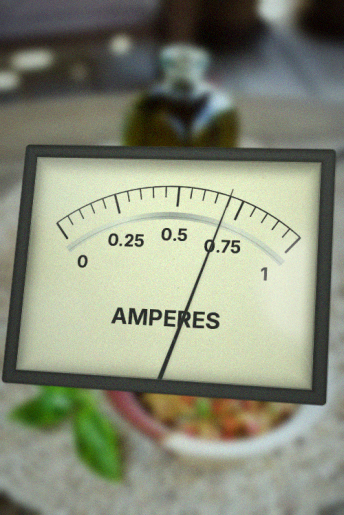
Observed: 0.7 A
